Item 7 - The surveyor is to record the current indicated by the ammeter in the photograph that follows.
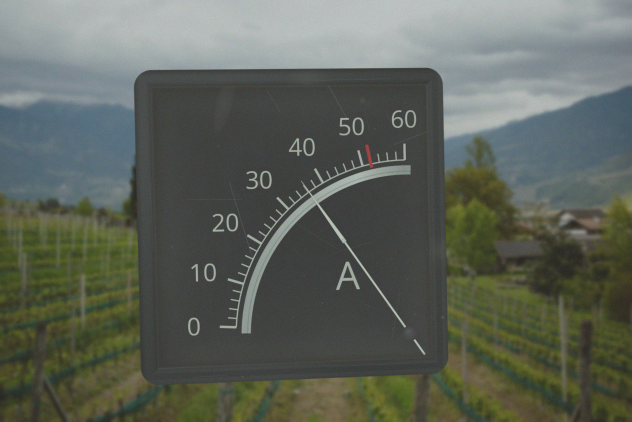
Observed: 36 A
